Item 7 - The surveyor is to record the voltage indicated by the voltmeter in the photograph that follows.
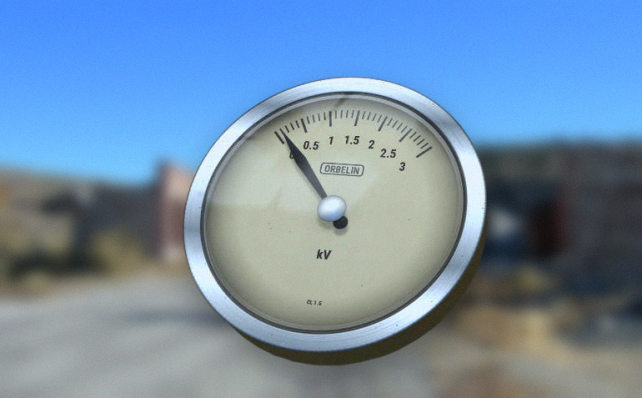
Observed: 0.1 kV
